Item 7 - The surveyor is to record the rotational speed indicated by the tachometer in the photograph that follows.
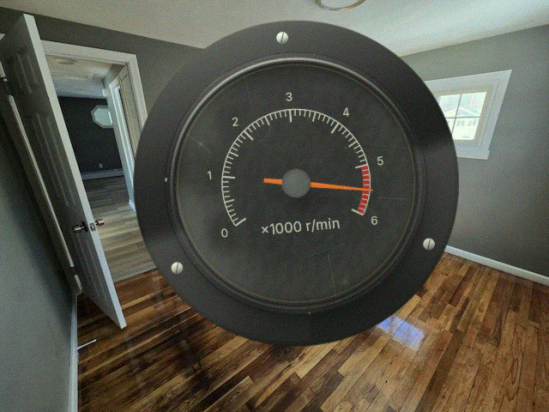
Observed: 5500 rpm
